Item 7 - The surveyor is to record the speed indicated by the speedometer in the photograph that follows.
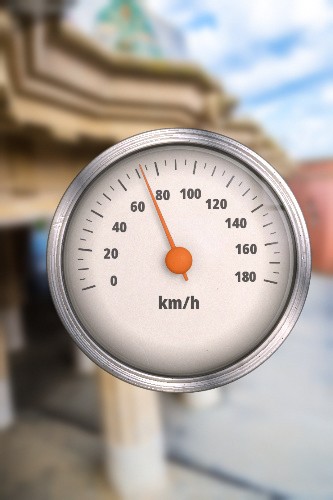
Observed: 72.5 km/h
